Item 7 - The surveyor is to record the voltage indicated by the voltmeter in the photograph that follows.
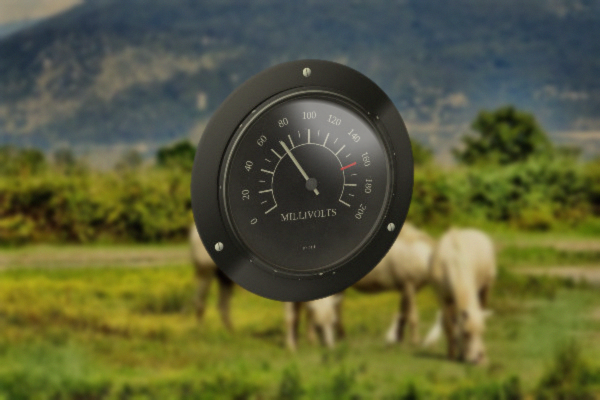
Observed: 70 mV
